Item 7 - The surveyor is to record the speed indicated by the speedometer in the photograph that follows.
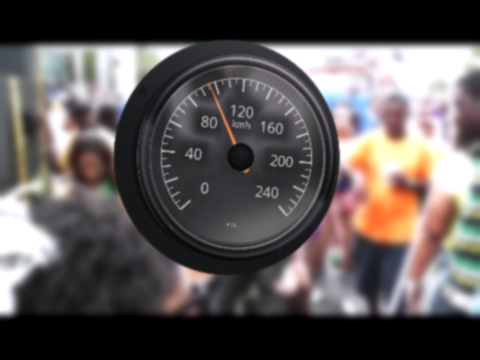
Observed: 95 km/h
